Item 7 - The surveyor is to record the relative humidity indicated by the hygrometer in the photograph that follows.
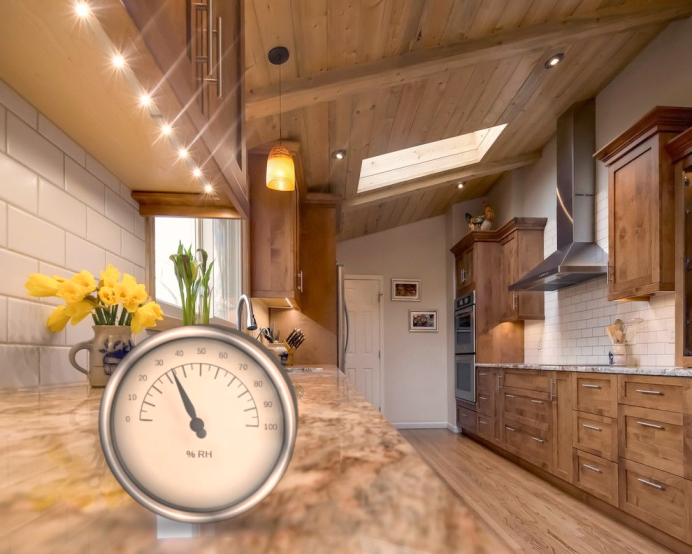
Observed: 35 %
